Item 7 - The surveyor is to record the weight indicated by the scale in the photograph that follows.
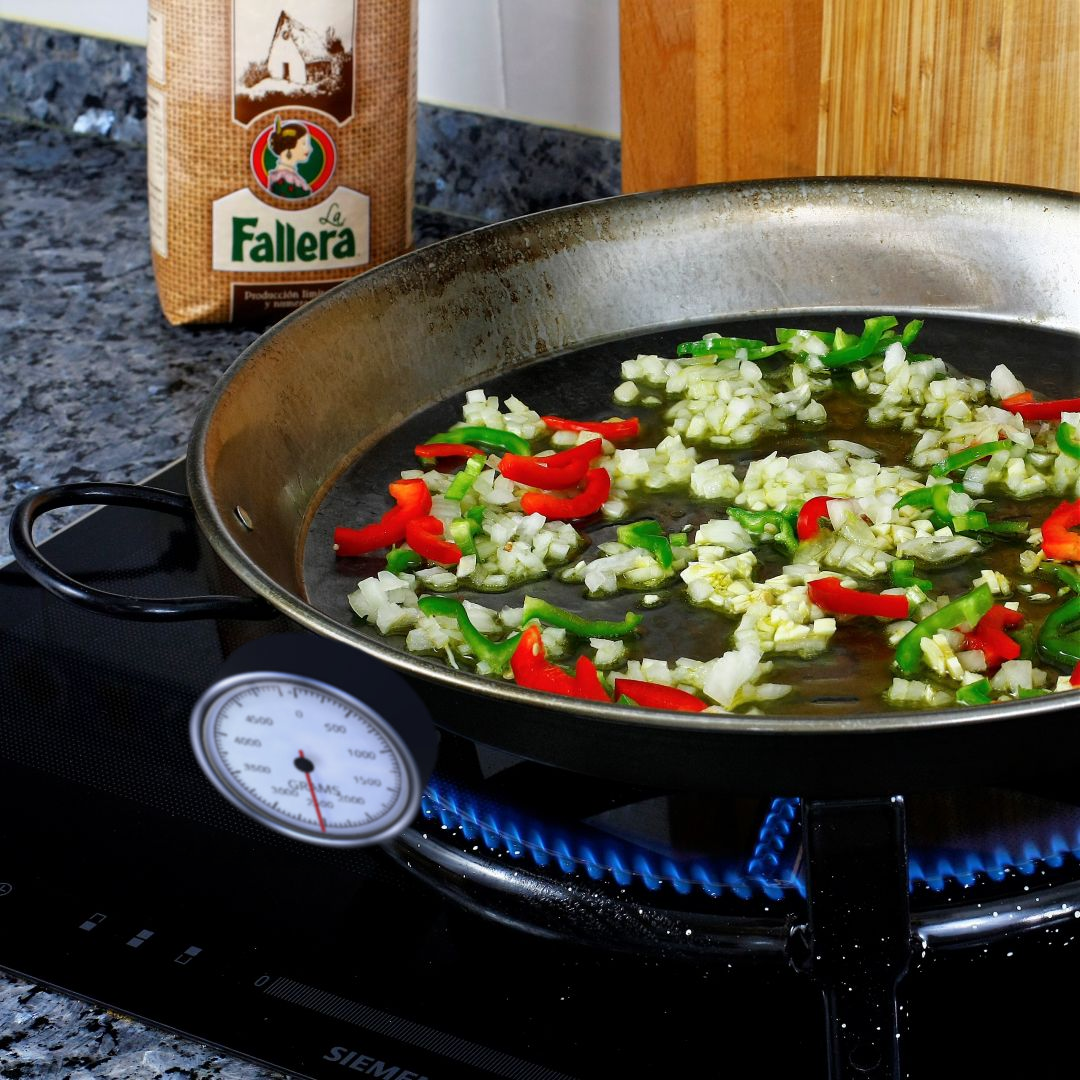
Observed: 2500 g
